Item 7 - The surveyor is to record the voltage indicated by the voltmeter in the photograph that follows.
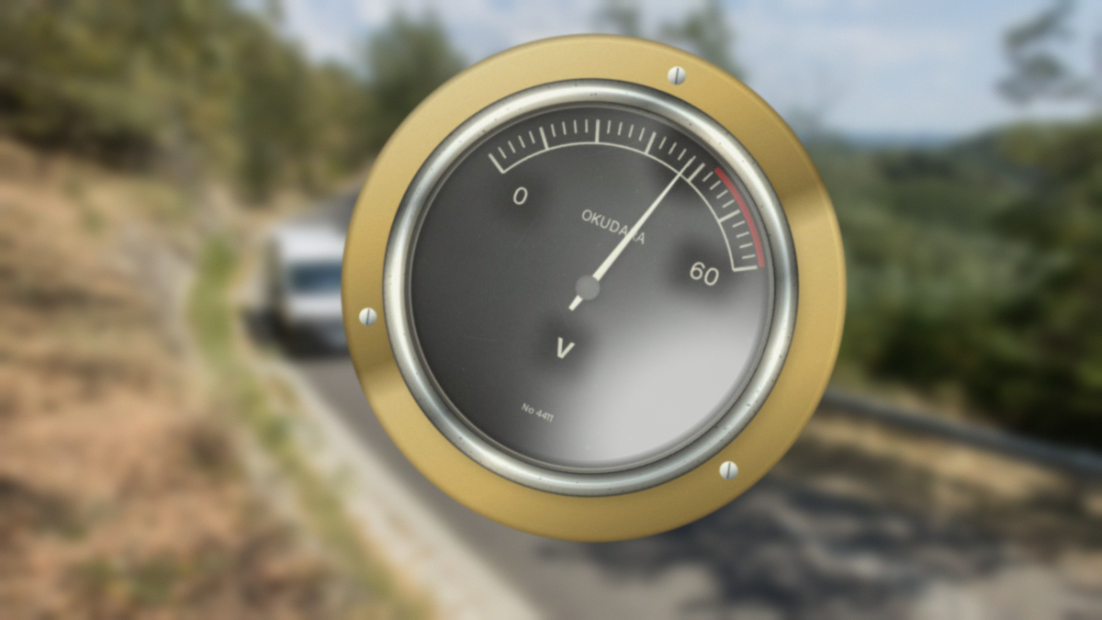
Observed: 38 V
